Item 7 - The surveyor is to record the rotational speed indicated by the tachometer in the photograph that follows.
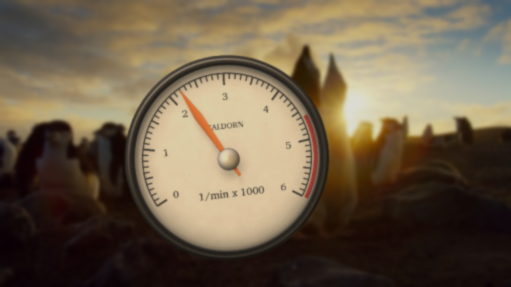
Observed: 2200 rpm
